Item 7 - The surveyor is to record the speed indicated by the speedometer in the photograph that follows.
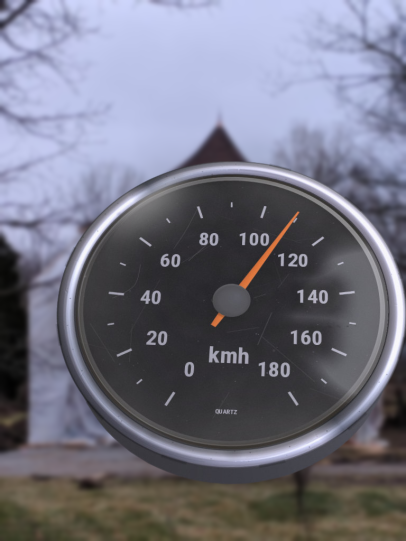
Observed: 110 km/h
